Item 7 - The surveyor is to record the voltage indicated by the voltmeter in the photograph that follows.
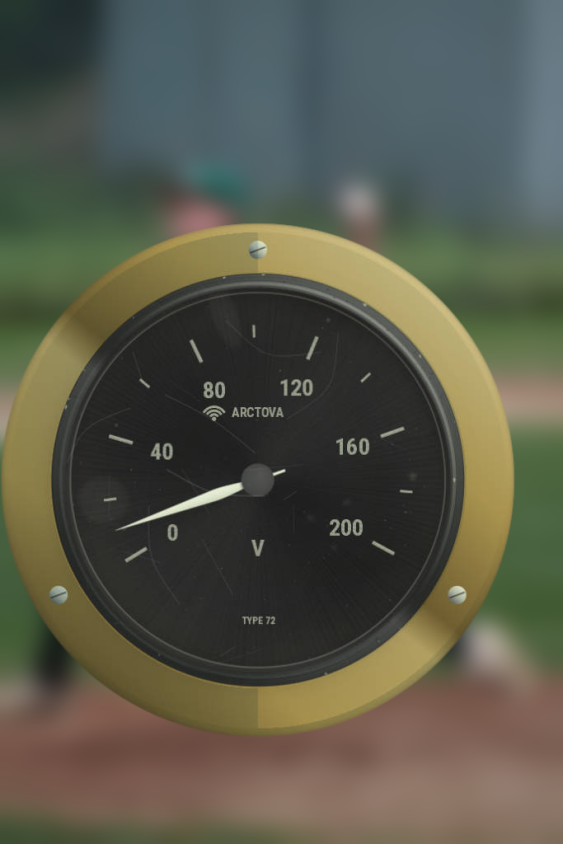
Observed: 10 V
